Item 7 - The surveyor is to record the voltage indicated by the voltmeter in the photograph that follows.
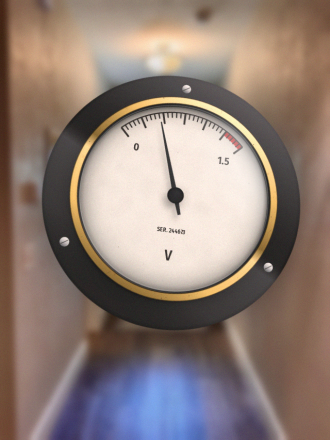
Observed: 0.45 V
